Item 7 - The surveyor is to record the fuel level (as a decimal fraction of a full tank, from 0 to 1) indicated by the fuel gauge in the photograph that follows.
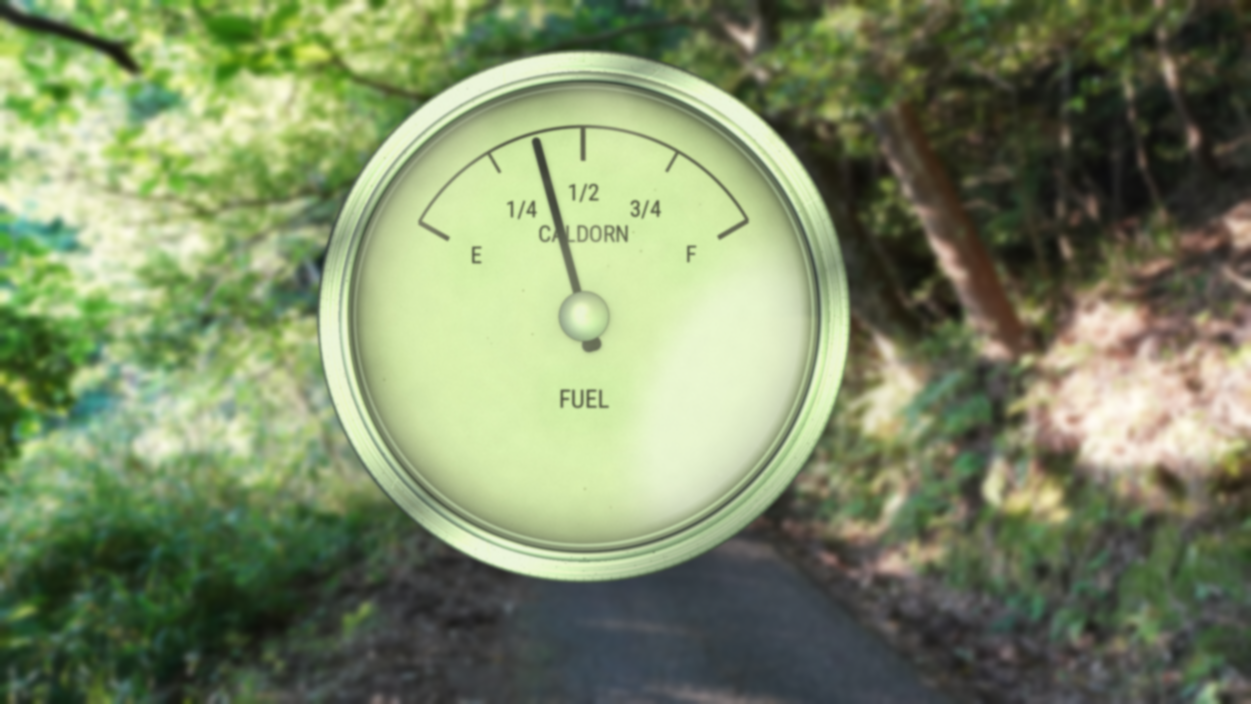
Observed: 0.375
